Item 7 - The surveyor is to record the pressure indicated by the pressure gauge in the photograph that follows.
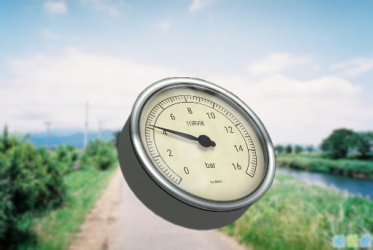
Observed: 4 bar
